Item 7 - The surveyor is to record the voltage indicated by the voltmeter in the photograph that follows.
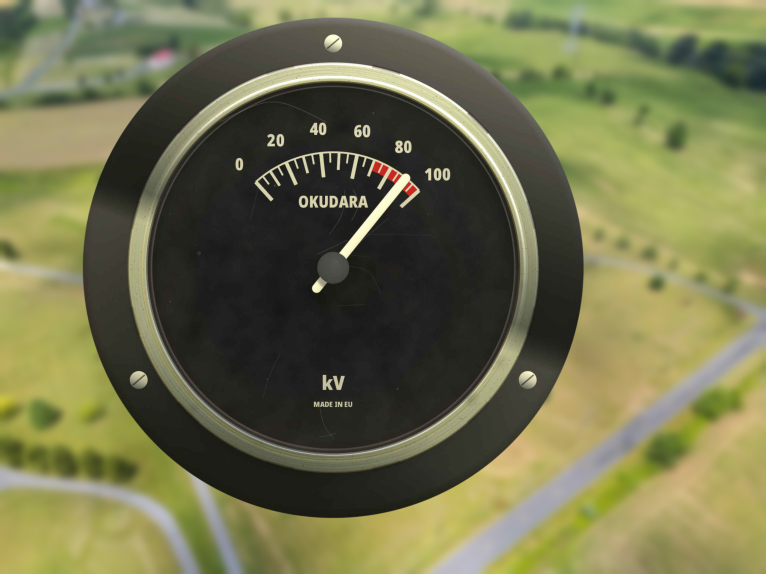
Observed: 90 kV
